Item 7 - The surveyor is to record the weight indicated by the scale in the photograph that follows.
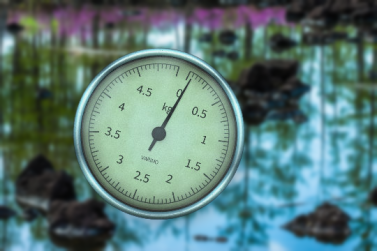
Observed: 0.05 kg
